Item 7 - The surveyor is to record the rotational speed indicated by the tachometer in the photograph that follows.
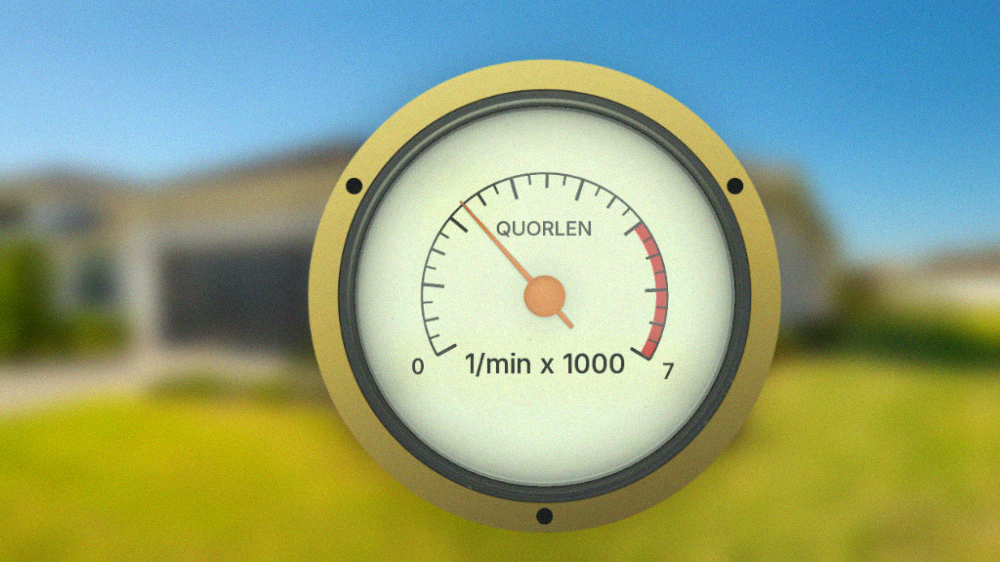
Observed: 2250 rpm
